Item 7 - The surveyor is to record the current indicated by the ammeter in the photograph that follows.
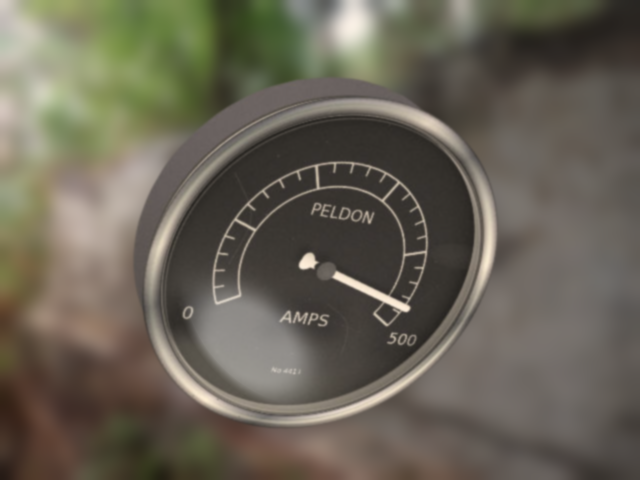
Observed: 470 A
